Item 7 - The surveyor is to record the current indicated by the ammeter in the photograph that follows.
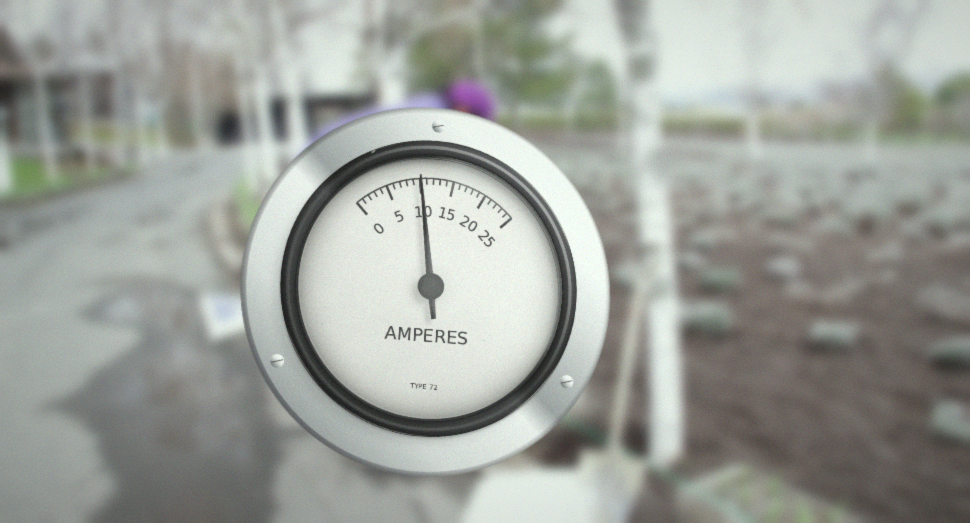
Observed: 10 A
